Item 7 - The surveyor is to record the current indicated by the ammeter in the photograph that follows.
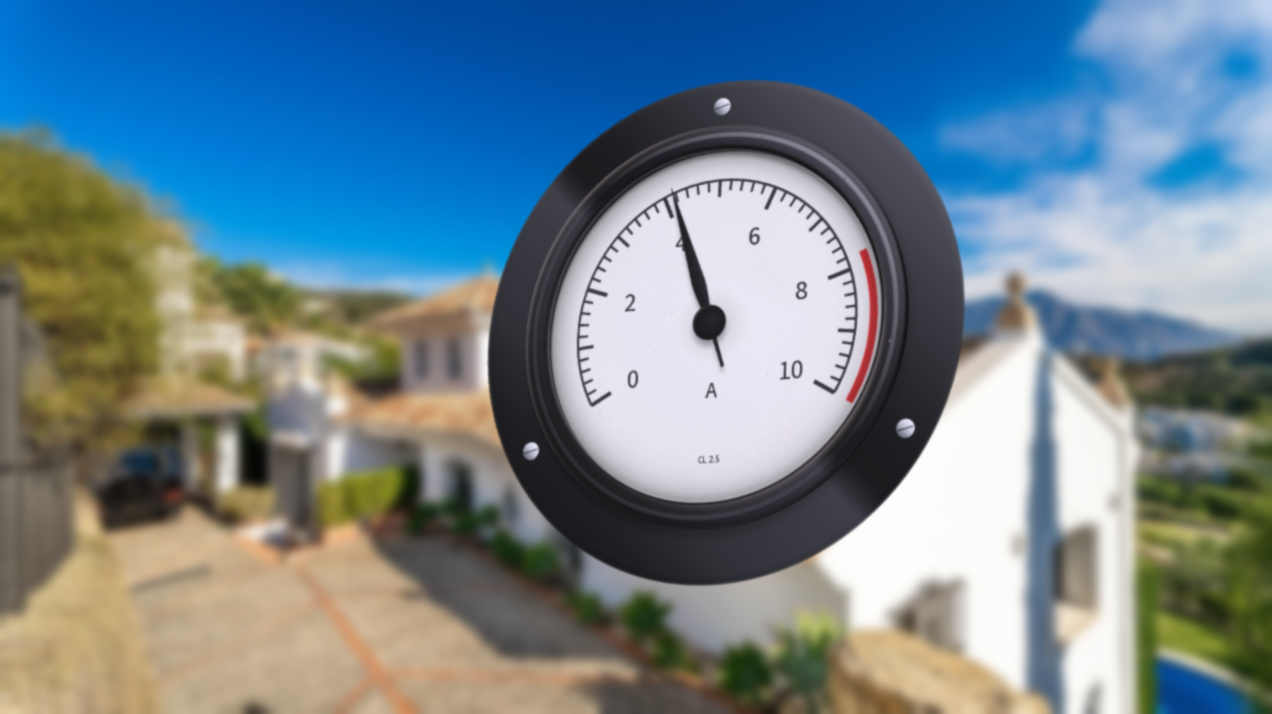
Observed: 4.2 A
